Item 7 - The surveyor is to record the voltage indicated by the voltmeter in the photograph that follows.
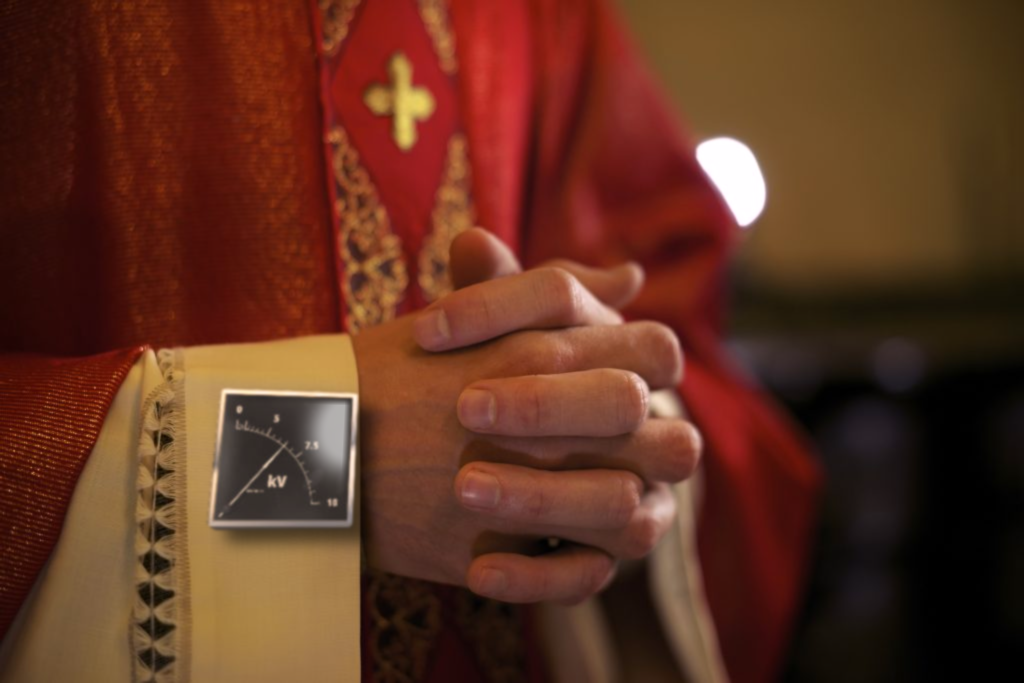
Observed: 6.5 kV
